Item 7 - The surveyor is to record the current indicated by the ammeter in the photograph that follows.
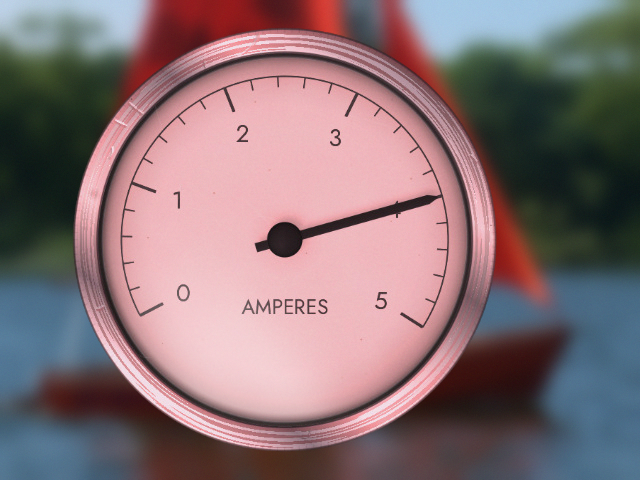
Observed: 4 A
